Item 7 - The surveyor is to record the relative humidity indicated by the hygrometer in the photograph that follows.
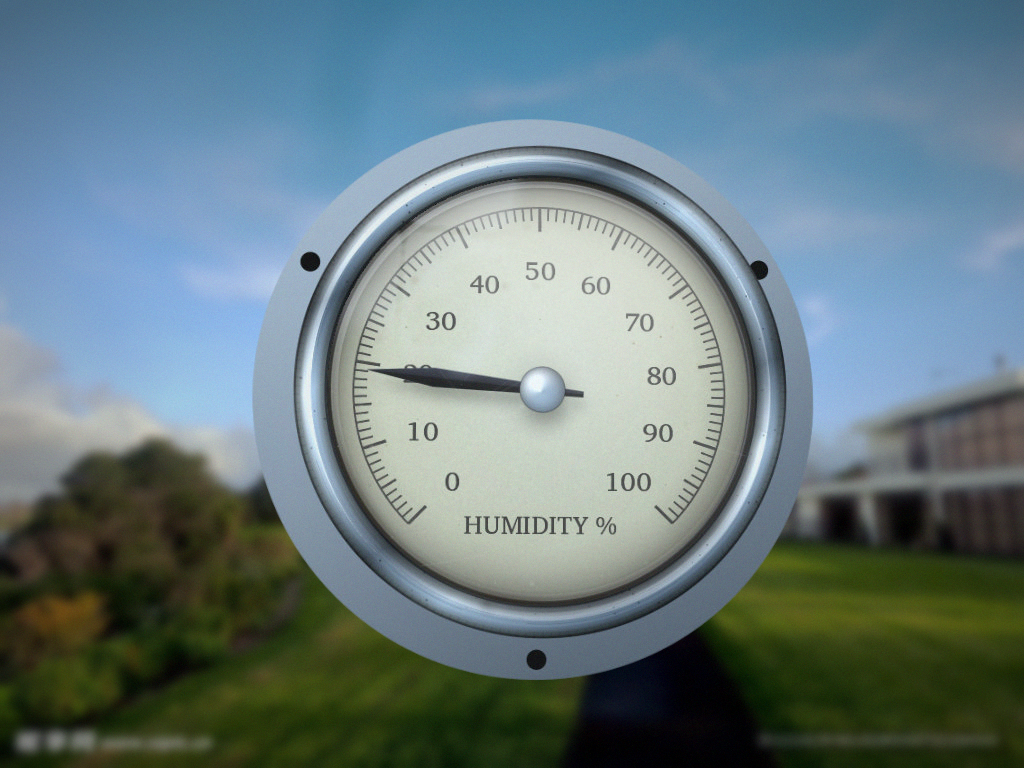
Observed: 19 %
